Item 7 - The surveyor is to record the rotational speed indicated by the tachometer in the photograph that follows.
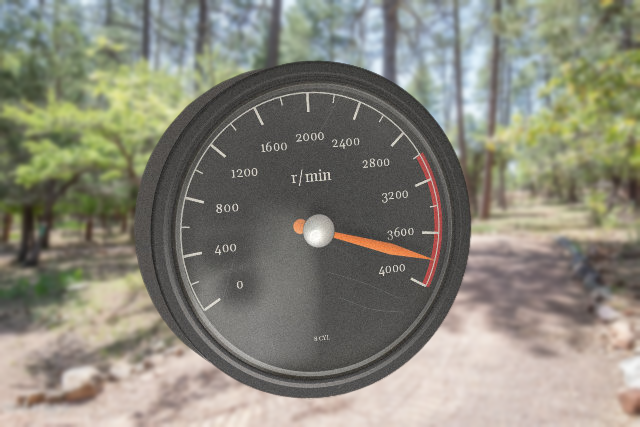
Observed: 3800 rpm
